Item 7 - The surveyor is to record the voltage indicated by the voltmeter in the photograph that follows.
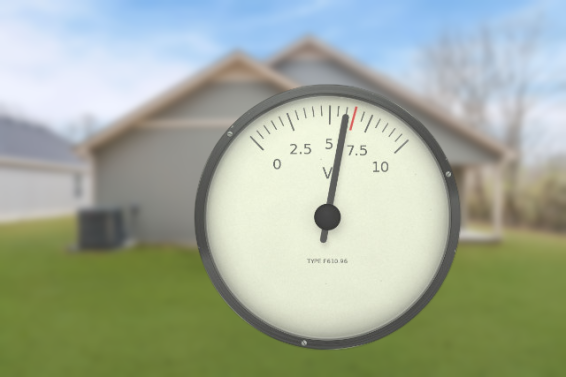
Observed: 6 V
